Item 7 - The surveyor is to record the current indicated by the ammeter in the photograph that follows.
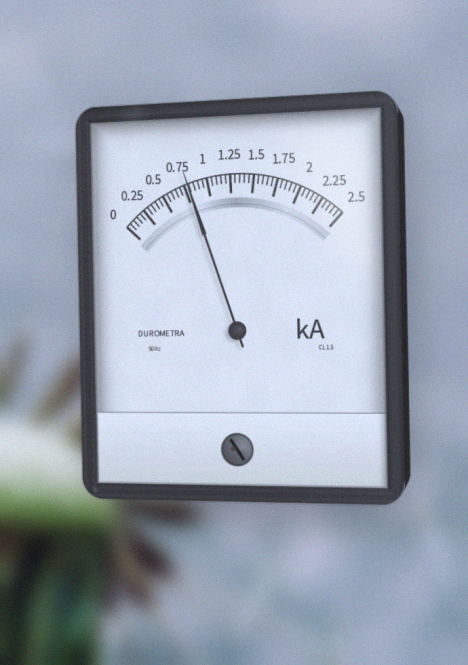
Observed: 0.8 kA
